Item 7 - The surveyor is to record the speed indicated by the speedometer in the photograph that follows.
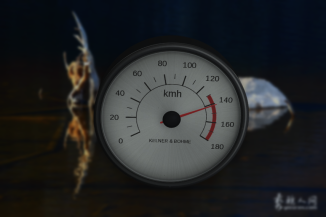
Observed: 140 km/h
